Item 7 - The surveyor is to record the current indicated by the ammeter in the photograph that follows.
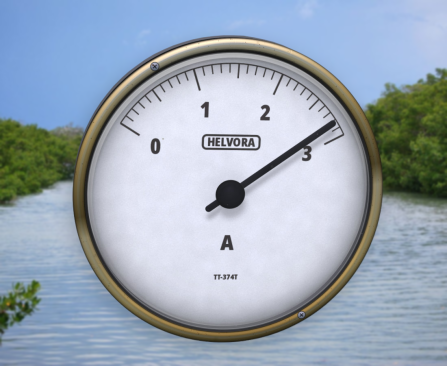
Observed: 2.8 A
